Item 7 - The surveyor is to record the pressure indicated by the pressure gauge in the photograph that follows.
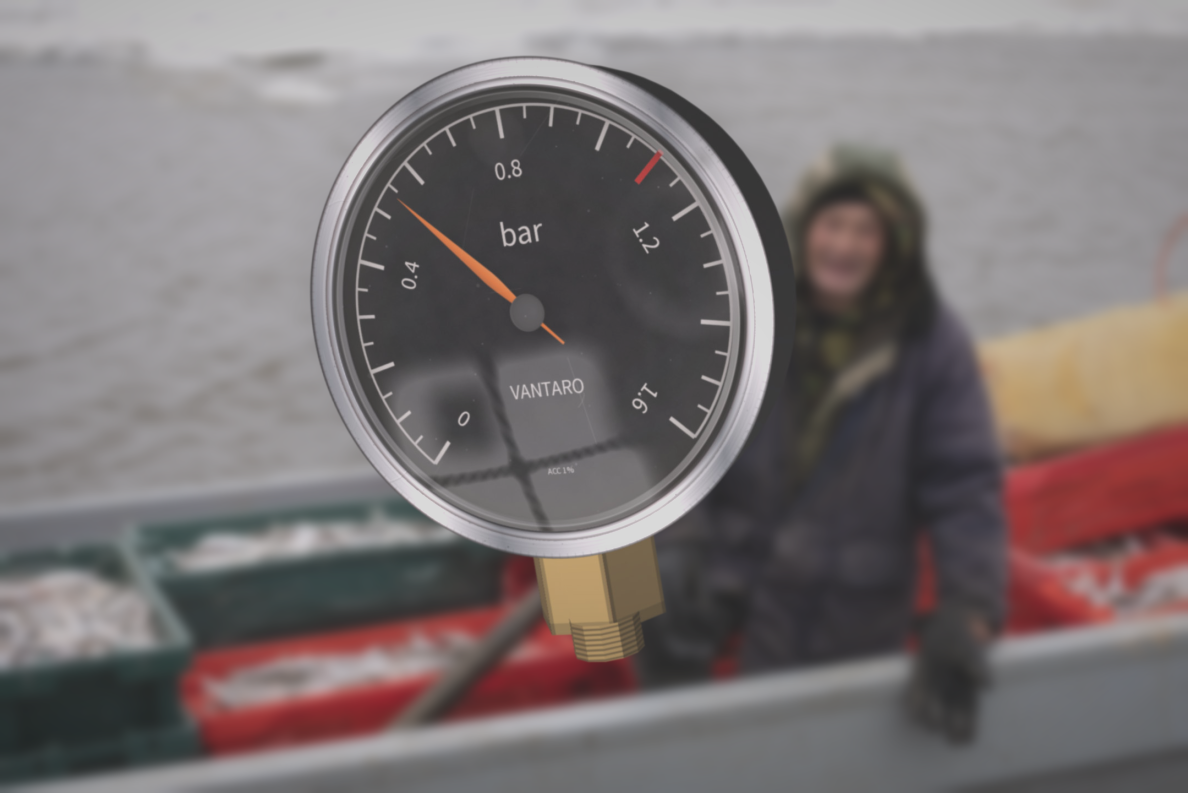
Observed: 0.55 bar
